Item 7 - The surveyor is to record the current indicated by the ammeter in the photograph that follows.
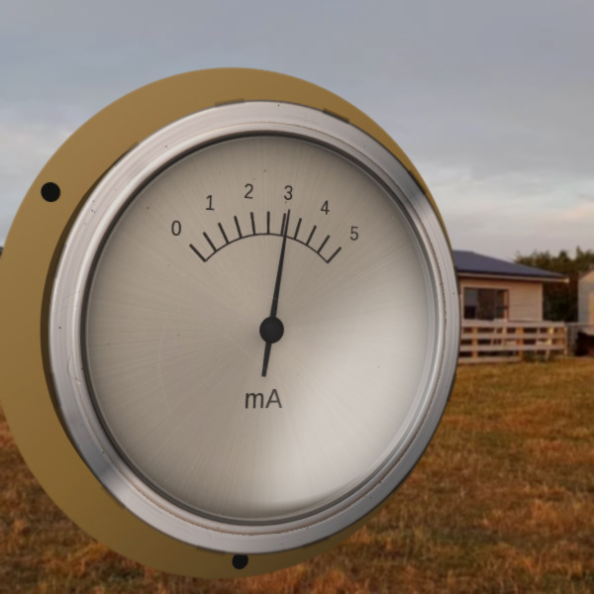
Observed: 3 mA
